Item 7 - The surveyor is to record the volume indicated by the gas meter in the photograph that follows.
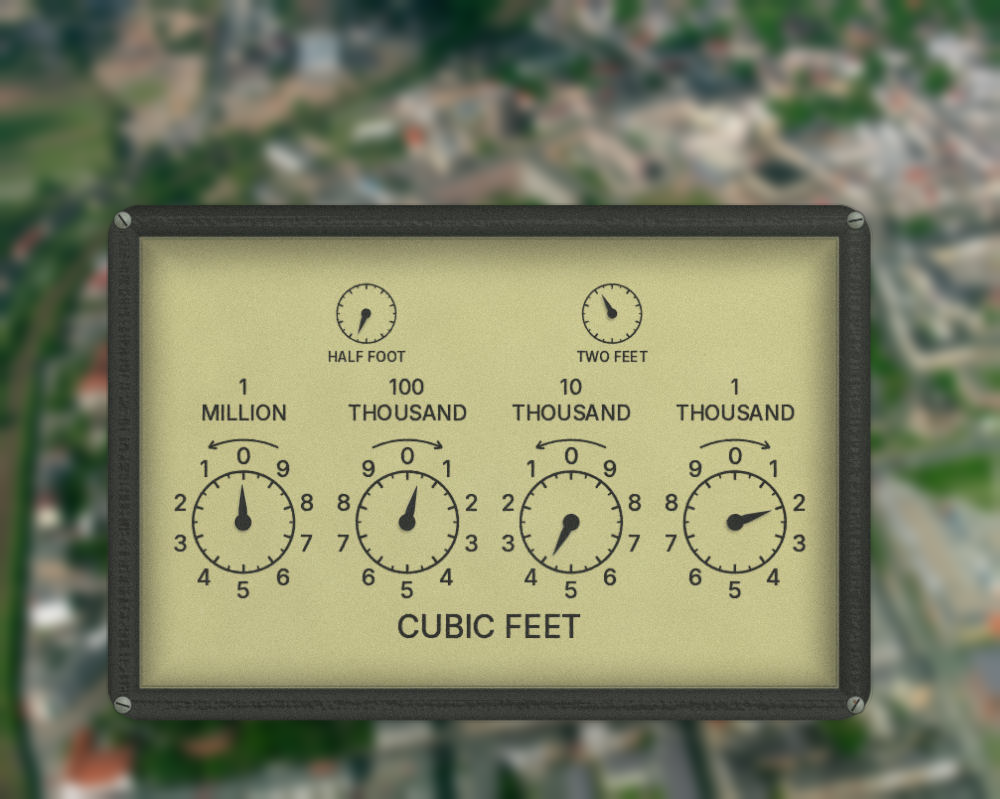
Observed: 4200 ft³
